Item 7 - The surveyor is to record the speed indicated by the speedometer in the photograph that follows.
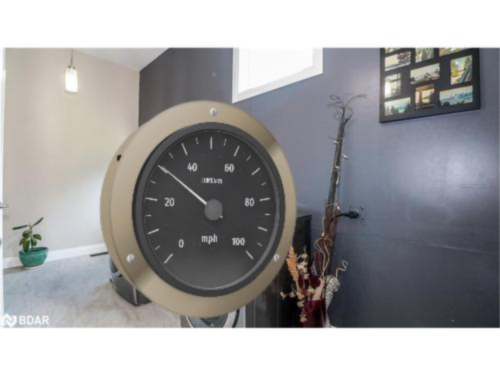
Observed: 30 mph
